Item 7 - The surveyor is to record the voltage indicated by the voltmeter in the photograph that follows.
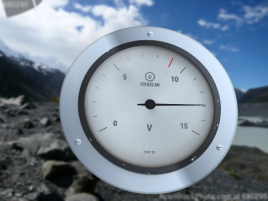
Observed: 13 V
